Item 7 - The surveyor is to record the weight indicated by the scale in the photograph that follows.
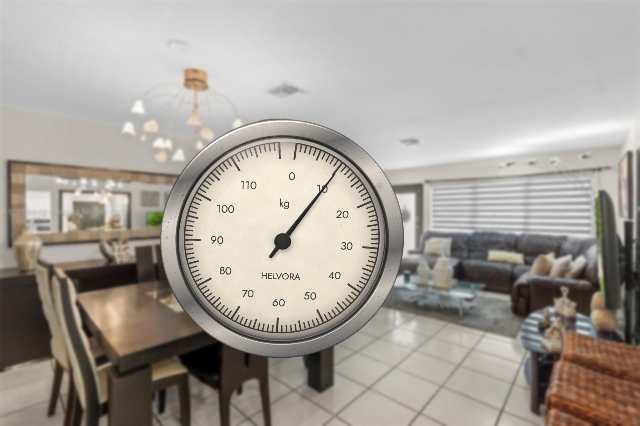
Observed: 10 kg
